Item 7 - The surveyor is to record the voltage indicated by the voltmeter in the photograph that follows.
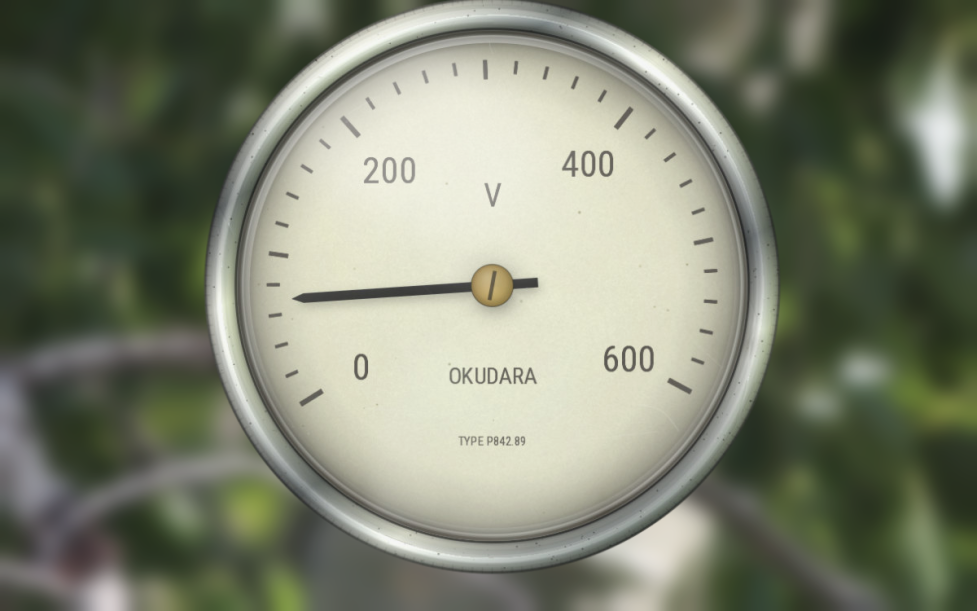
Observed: 70 V
